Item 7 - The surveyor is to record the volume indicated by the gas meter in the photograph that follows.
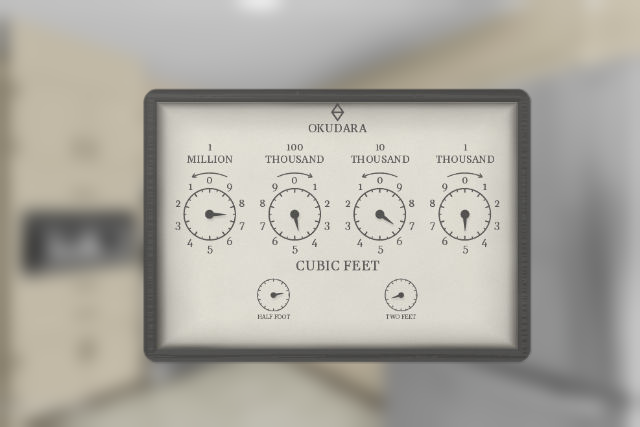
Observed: 746500 ft³
